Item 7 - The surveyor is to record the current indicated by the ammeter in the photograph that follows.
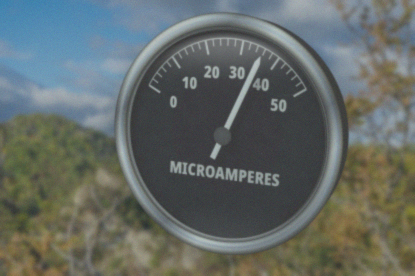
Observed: 36 µA
